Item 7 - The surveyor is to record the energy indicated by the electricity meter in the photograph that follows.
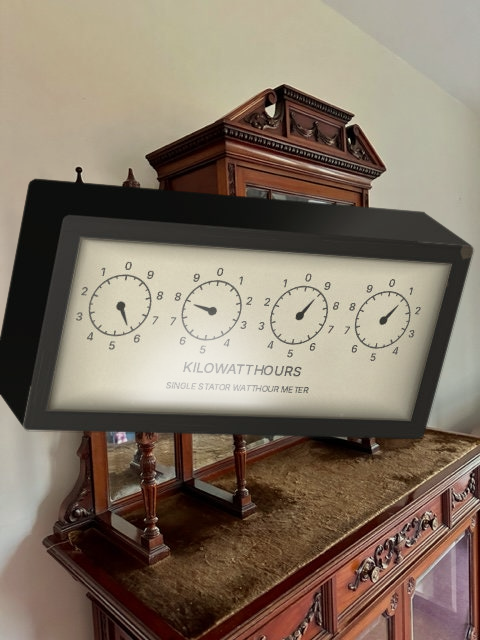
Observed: 5791 kWh
